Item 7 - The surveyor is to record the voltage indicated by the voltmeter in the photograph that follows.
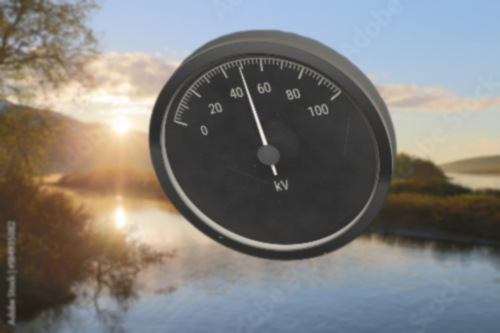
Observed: 50 kV
